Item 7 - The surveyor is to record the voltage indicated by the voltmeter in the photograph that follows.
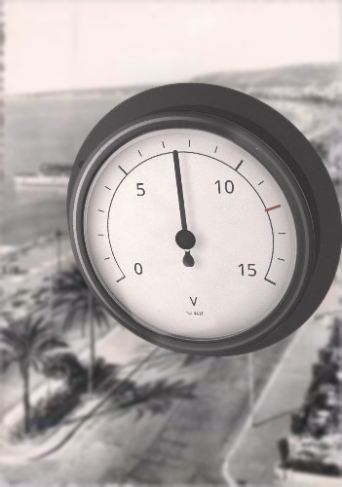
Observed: 7.5 V
